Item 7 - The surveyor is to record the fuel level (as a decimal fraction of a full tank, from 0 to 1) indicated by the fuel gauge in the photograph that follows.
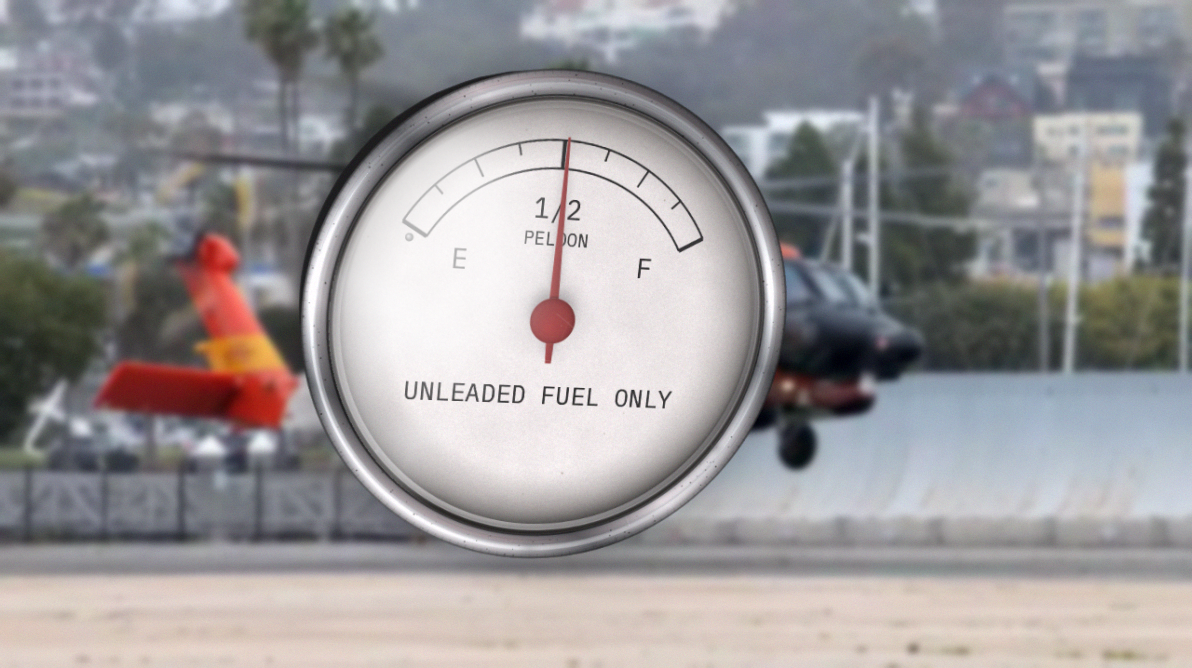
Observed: 0.5
